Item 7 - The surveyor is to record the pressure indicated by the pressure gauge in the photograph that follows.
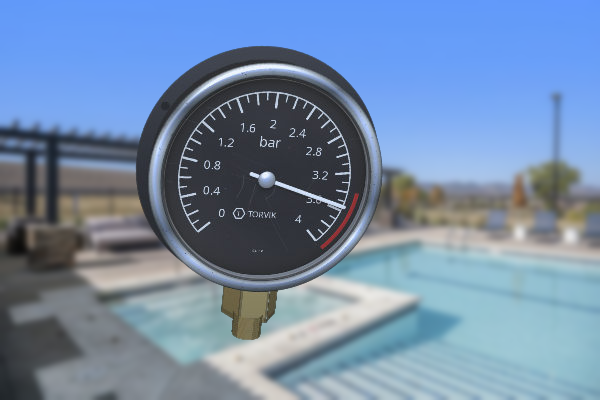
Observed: 3.55 bar
